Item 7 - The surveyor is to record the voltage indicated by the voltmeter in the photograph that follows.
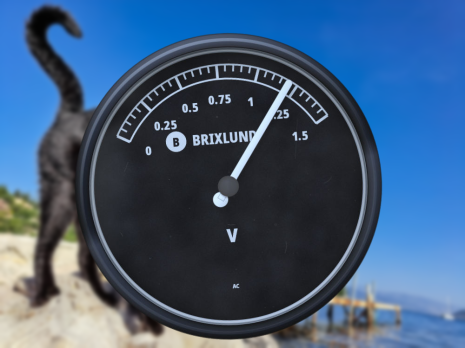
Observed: 1.2 V
